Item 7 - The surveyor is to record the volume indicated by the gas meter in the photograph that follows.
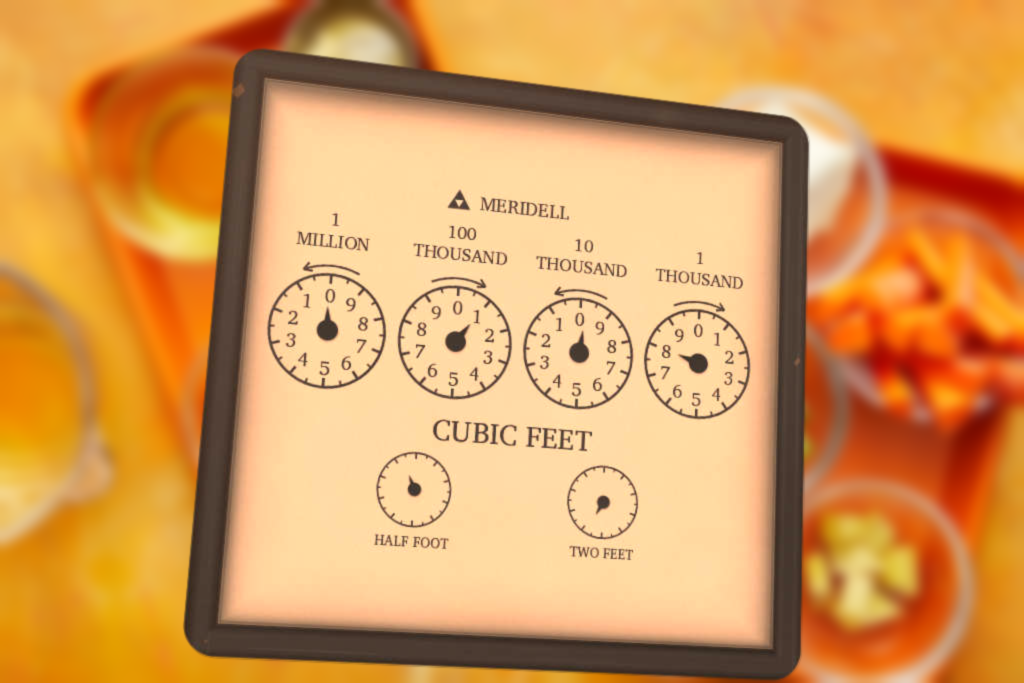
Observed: 9800 ft³
